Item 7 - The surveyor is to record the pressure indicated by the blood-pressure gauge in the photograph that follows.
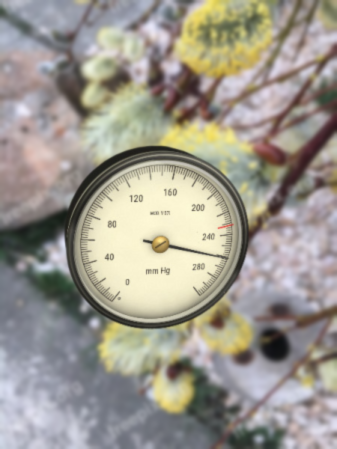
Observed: 260 mmHg
